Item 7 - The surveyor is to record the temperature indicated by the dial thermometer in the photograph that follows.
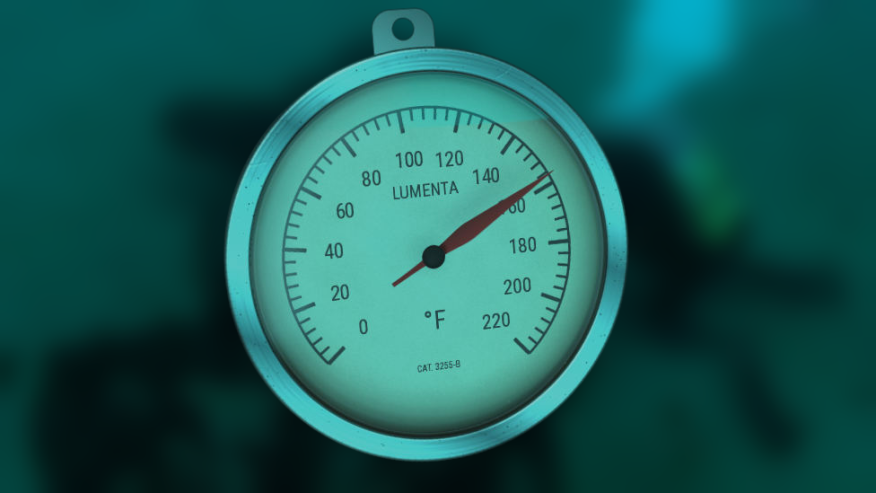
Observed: 156 °F
